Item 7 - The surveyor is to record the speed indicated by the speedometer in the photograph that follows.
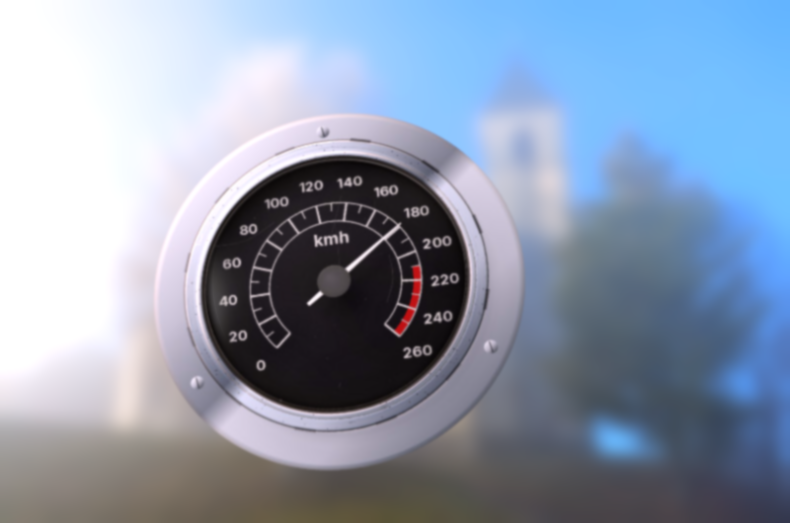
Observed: 180 km/h
